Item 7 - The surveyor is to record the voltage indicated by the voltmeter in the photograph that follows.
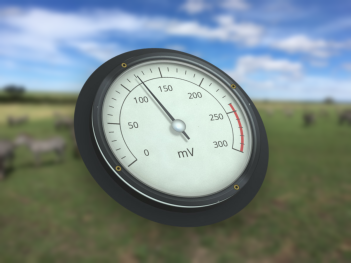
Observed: 120 mV
